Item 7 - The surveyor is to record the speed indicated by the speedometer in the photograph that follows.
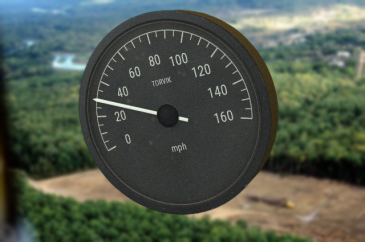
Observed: 30 mph
